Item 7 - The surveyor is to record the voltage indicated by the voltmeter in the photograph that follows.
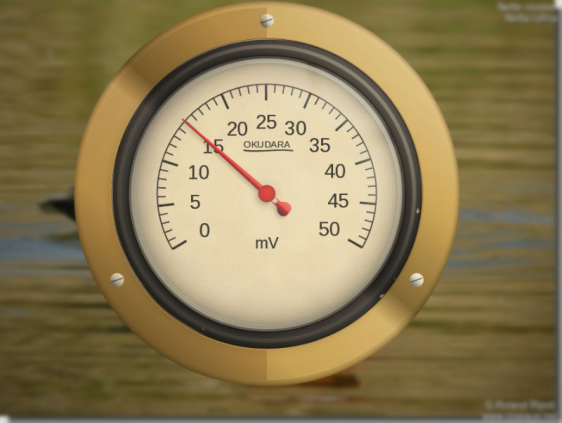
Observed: 15 mV
